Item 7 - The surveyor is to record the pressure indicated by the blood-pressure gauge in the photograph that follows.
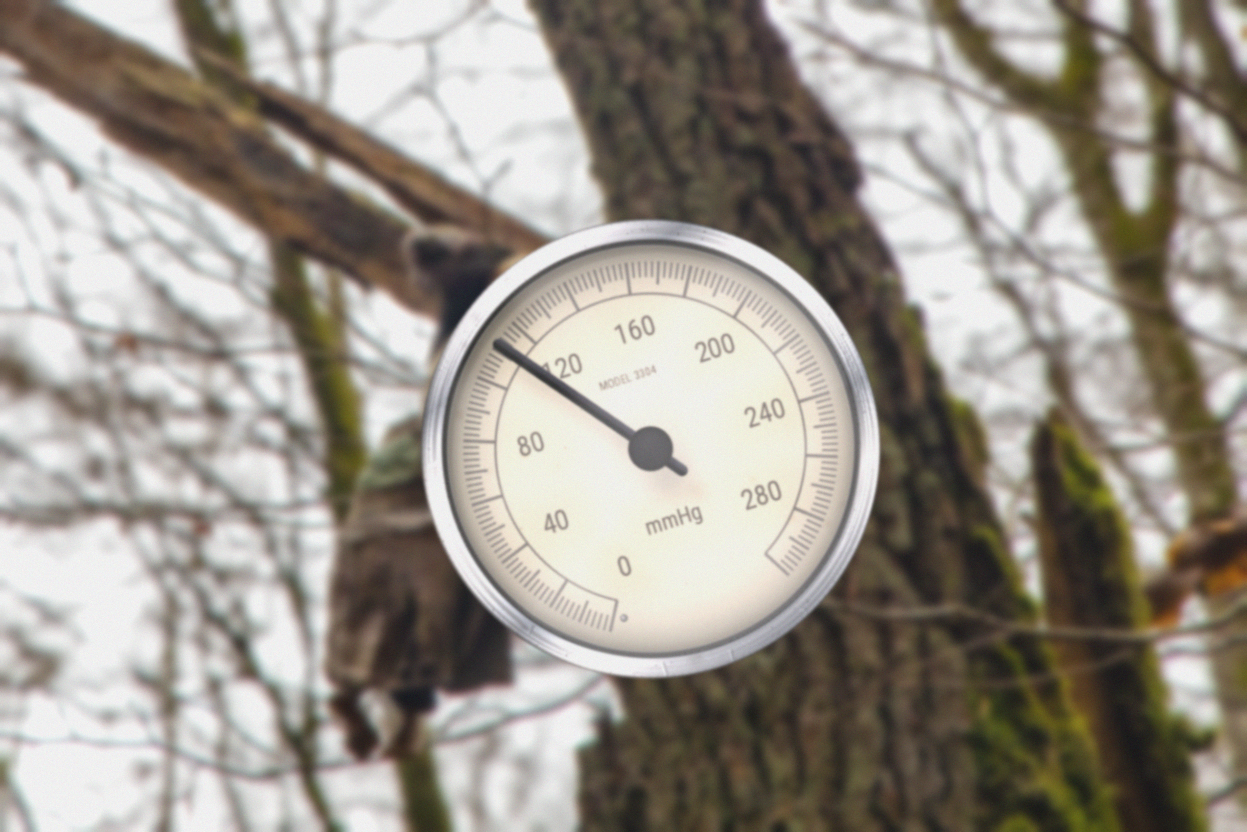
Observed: 112 mmHg
